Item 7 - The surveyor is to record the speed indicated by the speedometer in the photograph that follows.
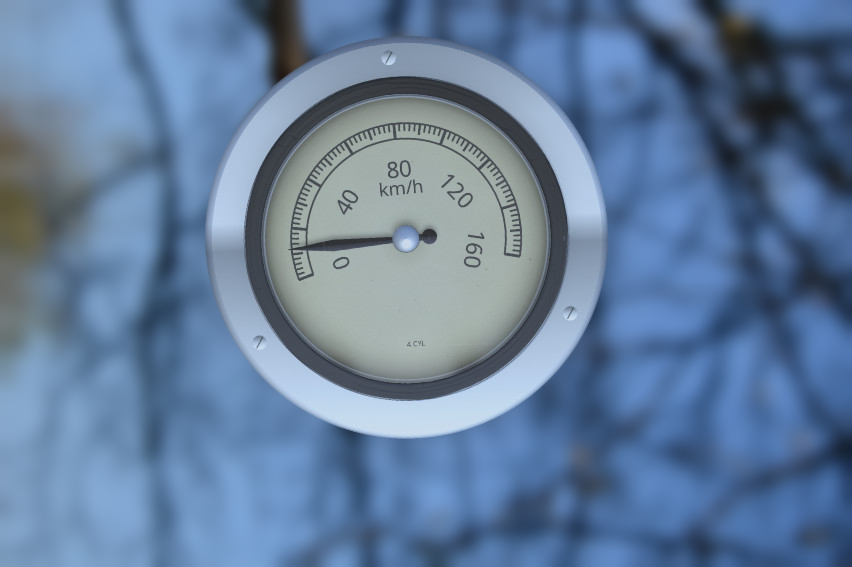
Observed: 12 km/h
